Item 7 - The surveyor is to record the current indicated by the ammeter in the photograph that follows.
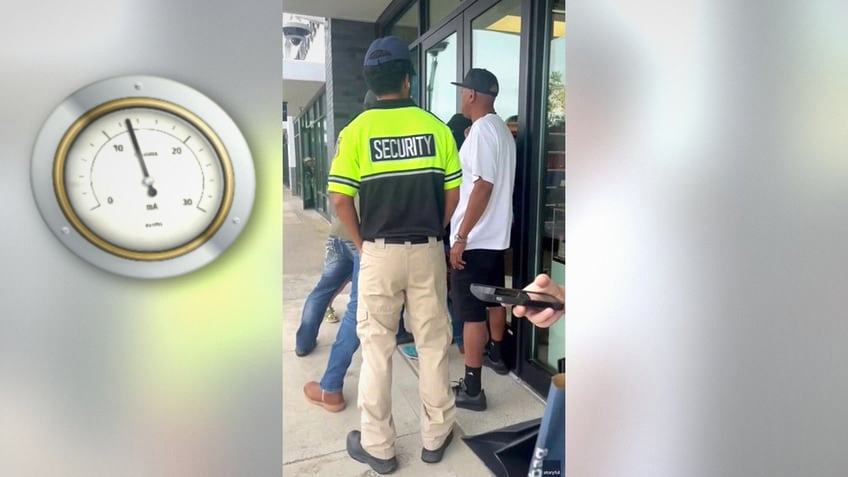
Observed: 13 mA
